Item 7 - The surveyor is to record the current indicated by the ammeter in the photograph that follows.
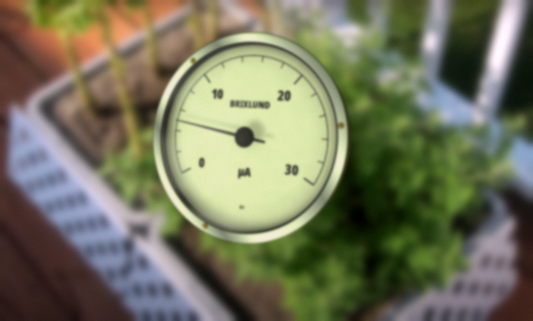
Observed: 5 µA
